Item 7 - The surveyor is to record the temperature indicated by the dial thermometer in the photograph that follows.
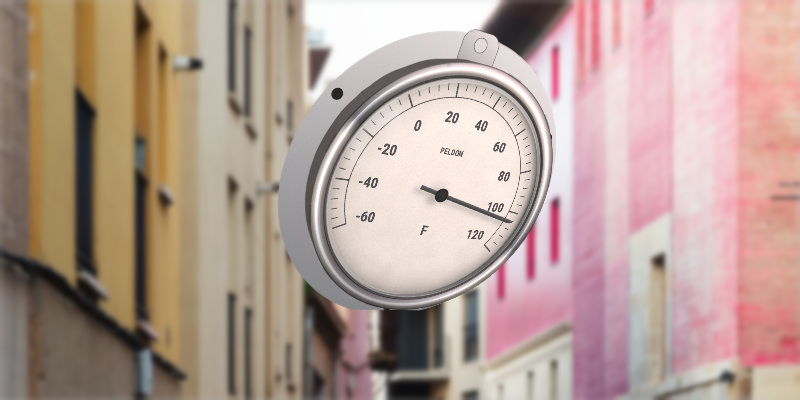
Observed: 104 °F
